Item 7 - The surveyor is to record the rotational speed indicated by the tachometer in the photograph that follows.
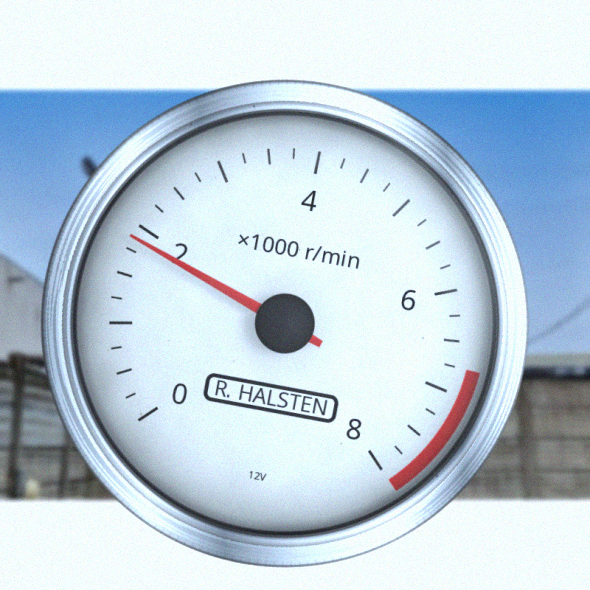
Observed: 1875 rpm
